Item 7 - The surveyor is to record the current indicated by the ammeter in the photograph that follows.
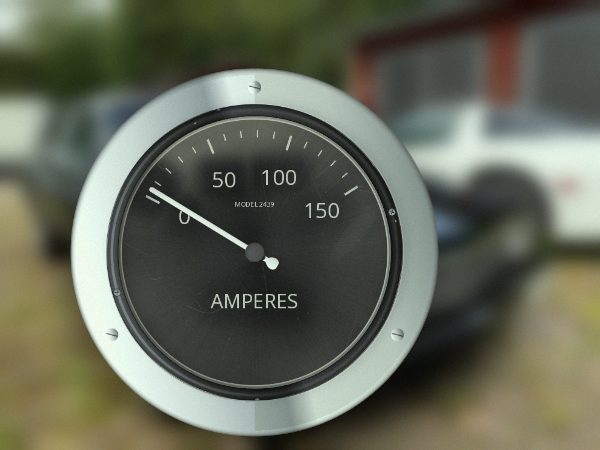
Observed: 5 A
